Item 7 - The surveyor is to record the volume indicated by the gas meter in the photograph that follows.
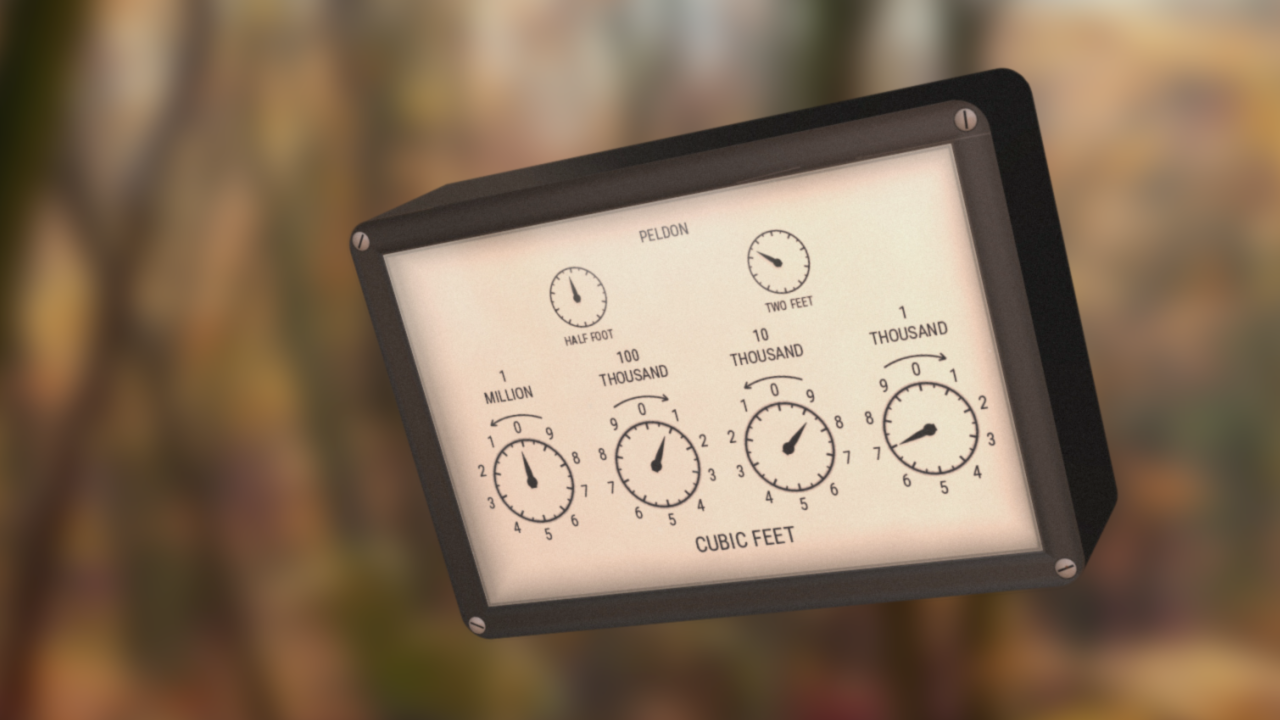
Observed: 8700 ft³
